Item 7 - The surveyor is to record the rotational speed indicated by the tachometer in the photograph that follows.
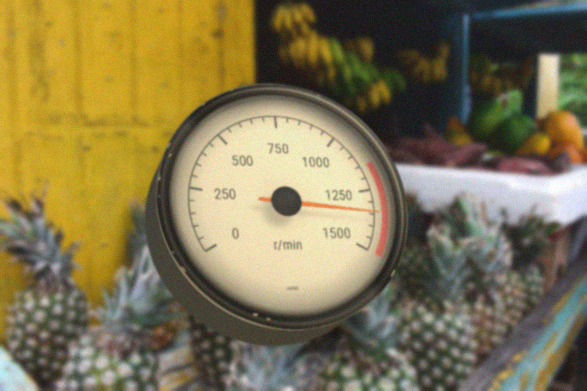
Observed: 1350 rpm
